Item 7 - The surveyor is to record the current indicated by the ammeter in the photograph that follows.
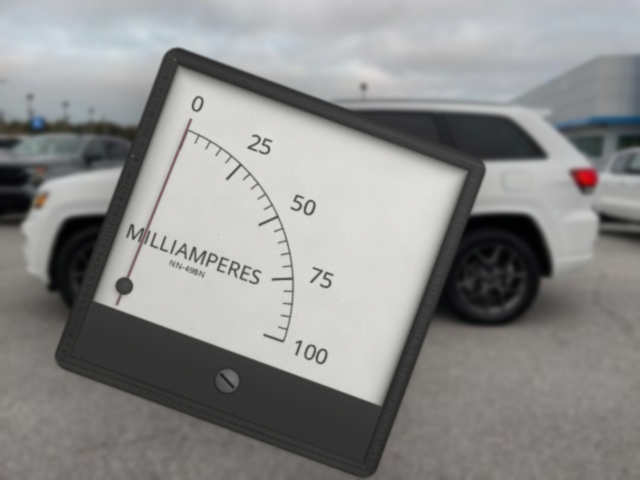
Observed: 0 mA
